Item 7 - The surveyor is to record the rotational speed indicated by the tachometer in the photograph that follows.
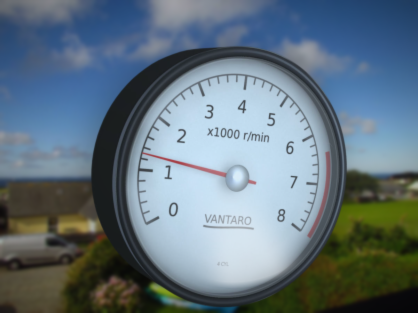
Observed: 1300 rpm
